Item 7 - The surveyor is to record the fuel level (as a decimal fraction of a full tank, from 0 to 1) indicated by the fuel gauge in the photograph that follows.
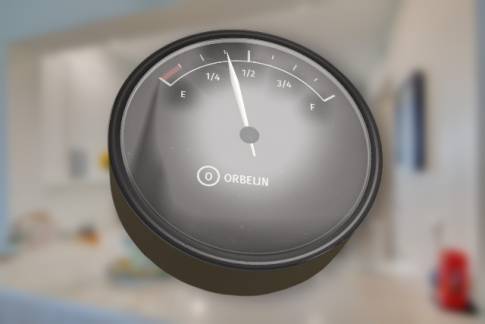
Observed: 0.375
